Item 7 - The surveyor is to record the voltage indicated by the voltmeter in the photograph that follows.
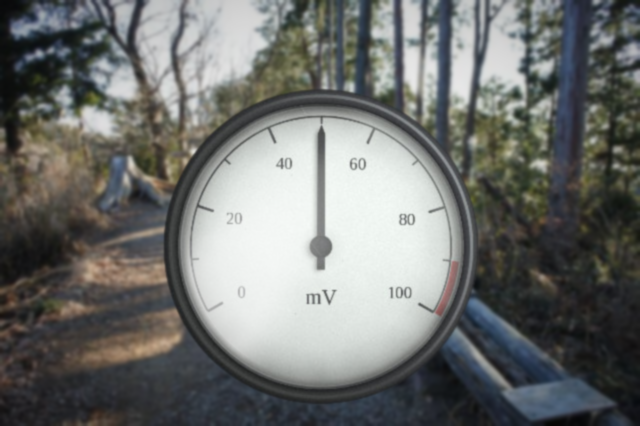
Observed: 50 mV
